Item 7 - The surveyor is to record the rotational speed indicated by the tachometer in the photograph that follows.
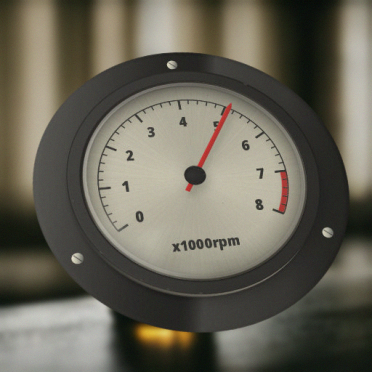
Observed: 5100 rpm
